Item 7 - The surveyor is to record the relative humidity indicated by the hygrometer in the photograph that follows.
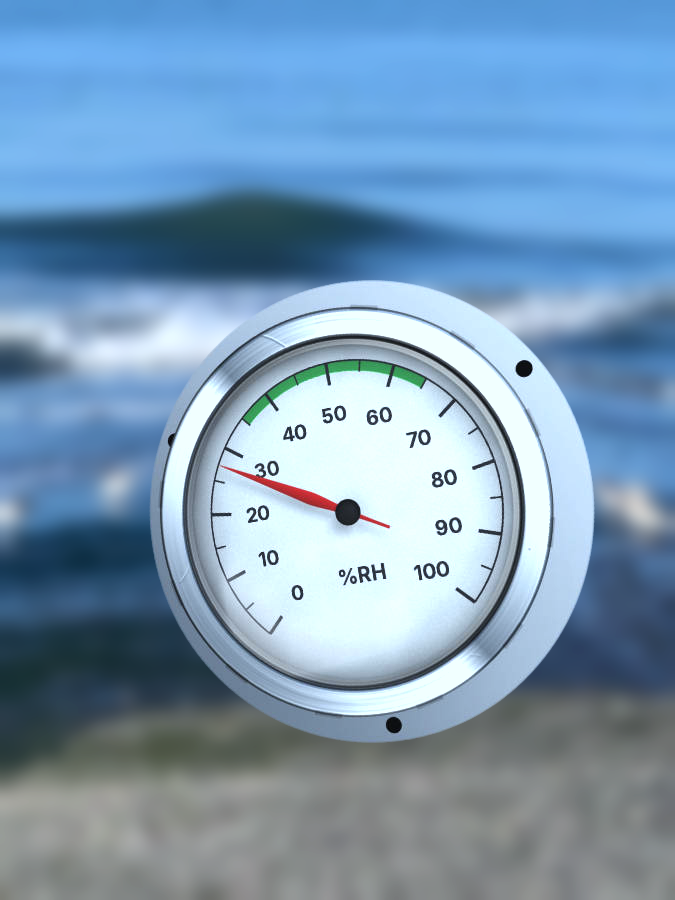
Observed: 27.5 %
